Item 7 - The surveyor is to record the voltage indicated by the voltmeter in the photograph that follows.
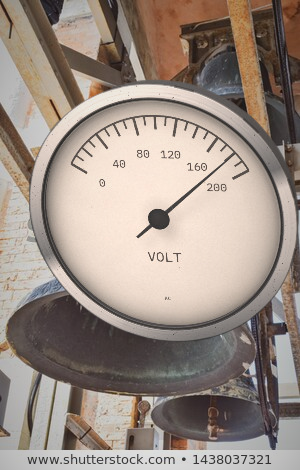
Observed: 180 V
